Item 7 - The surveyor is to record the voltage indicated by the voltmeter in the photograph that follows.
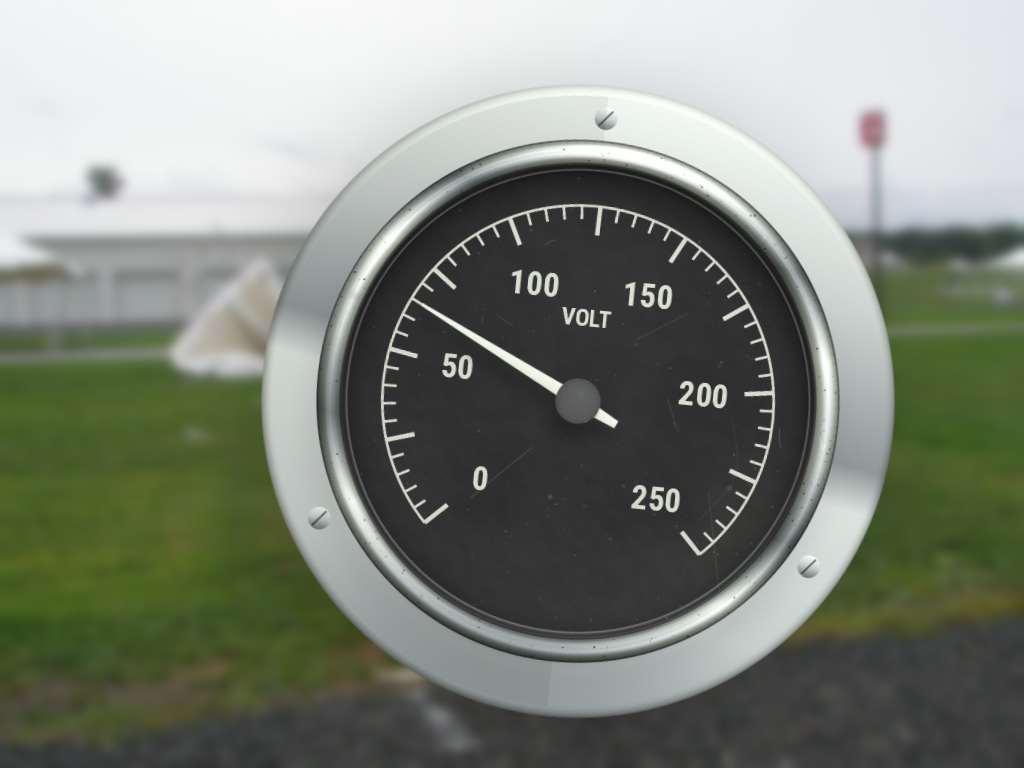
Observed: 65 V
